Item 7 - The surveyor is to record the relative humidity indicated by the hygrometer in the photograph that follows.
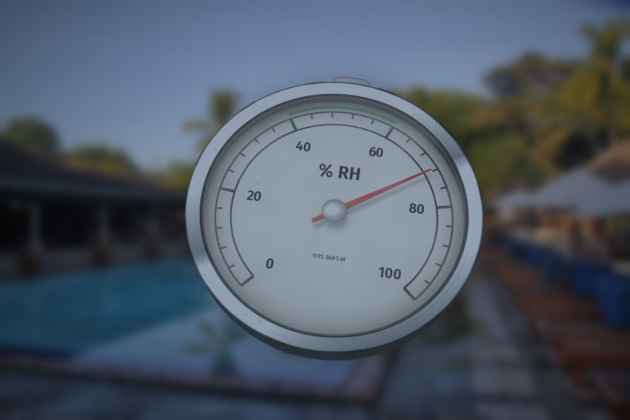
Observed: 72 %
